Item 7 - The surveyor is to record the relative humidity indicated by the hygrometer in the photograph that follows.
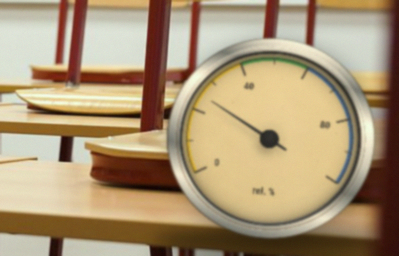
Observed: 25 %
